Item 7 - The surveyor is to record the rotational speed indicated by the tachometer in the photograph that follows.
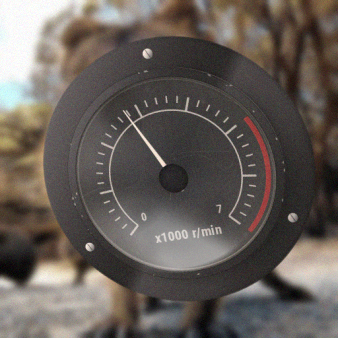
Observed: 2800 rpm
